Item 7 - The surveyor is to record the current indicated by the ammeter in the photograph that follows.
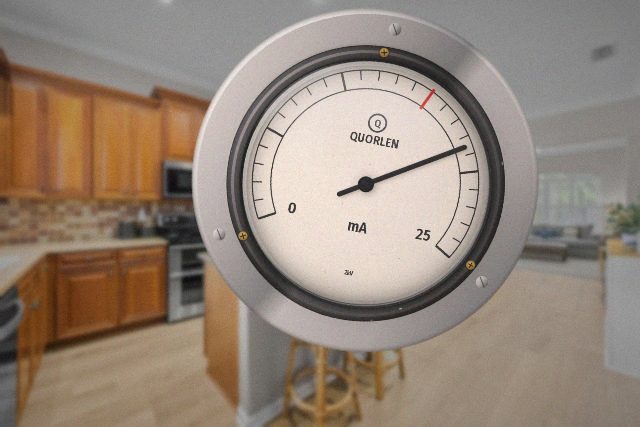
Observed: 18.5 mA
